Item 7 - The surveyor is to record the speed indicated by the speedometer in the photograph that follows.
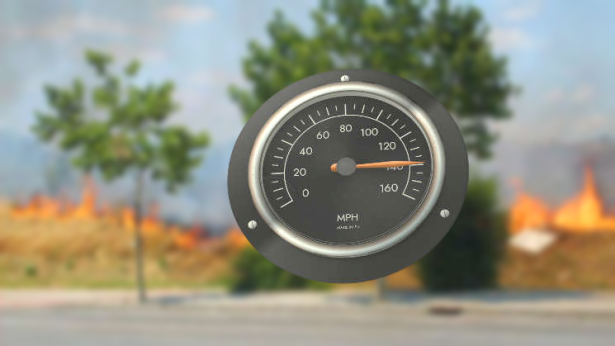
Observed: 140 mph
